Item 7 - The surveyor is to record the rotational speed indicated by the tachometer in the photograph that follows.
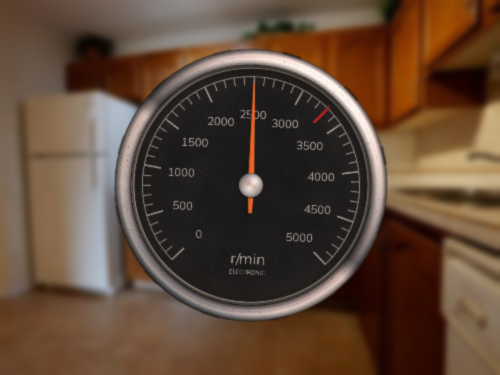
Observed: 2500 rpm
